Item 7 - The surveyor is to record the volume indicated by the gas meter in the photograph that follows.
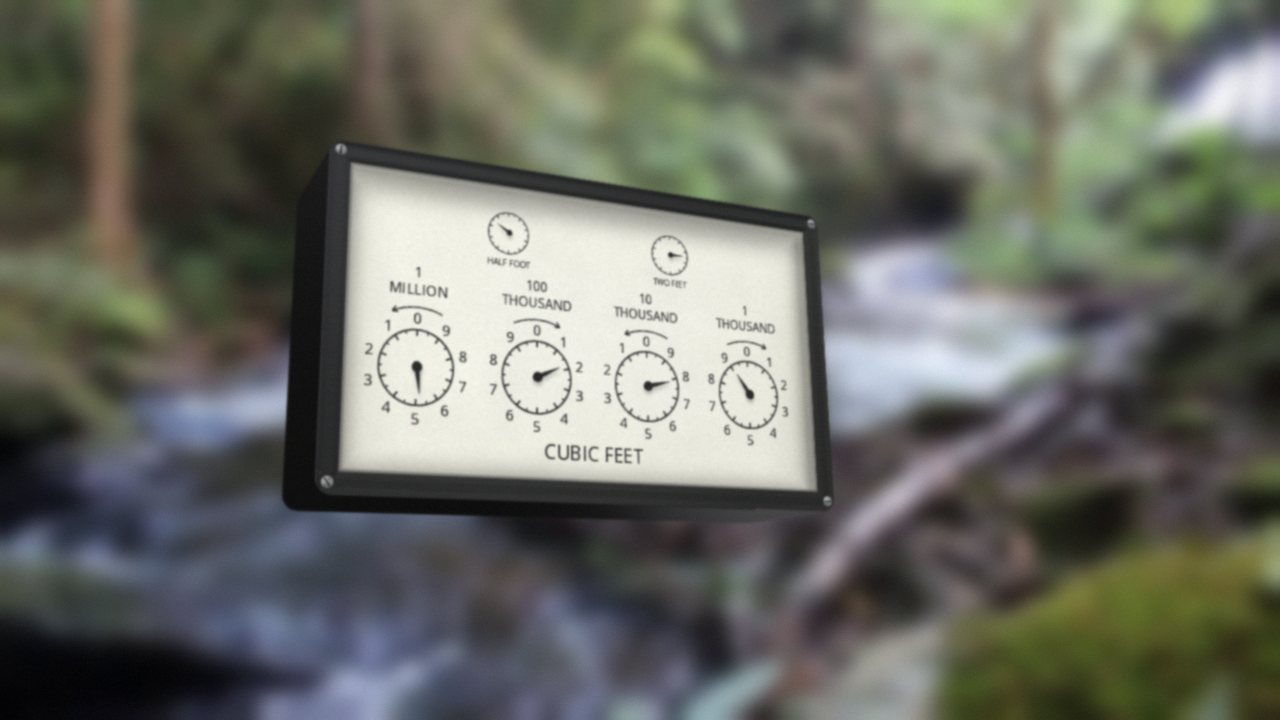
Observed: 517900 ft³
